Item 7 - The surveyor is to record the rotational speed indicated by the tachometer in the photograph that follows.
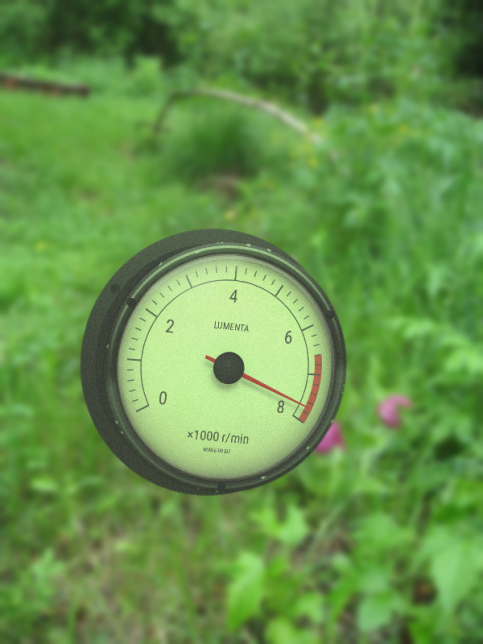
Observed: 7700 rpm
